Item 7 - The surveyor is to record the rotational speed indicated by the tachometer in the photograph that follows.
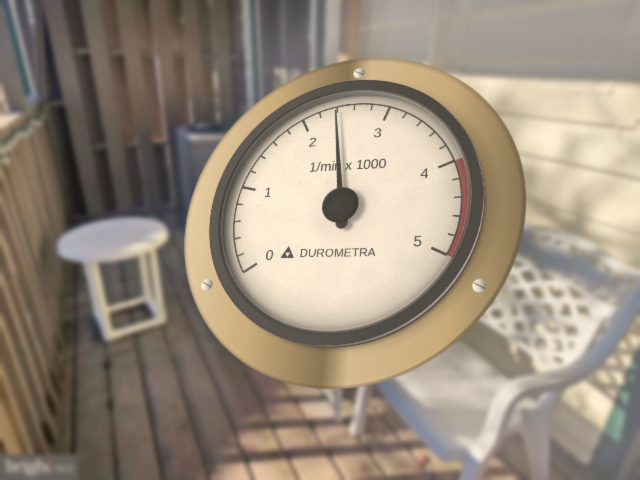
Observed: 2400 rpm
